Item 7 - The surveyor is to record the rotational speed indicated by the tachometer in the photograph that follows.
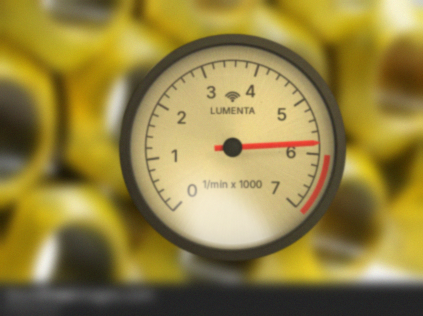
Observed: 5800 rpm
